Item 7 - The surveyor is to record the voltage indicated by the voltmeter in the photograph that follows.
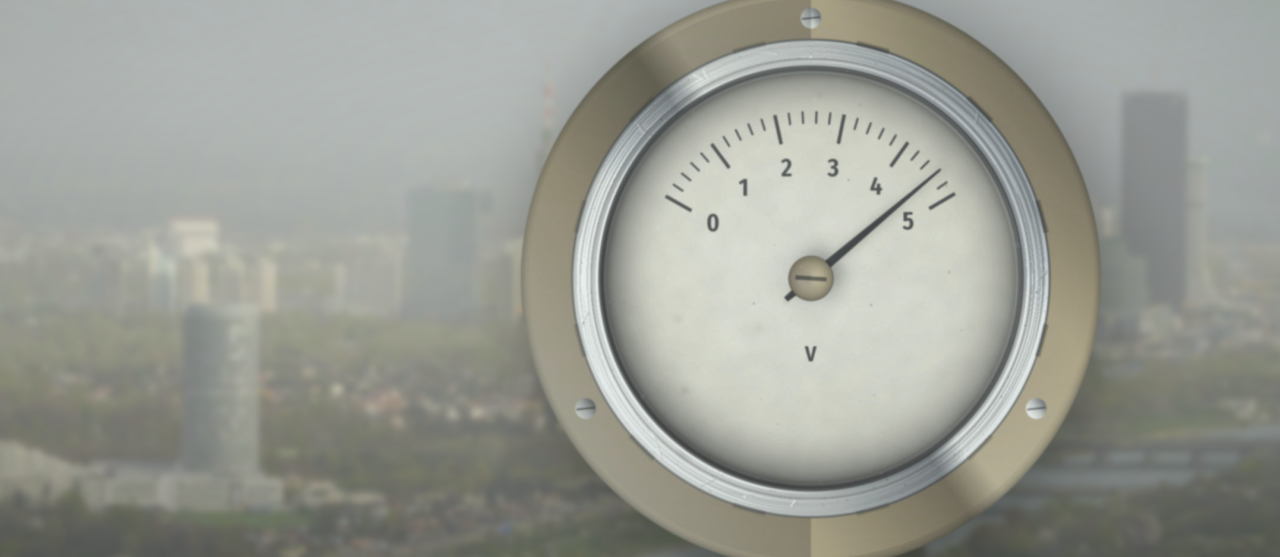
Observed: 4.6 V
